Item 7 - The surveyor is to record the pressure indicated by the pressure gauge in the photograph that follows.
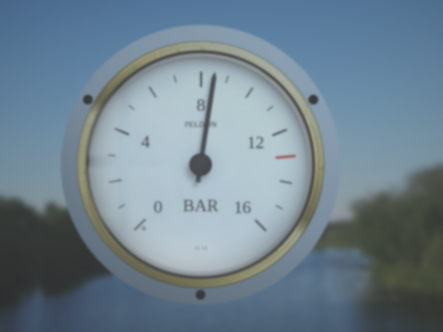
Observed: 8.5 bar
